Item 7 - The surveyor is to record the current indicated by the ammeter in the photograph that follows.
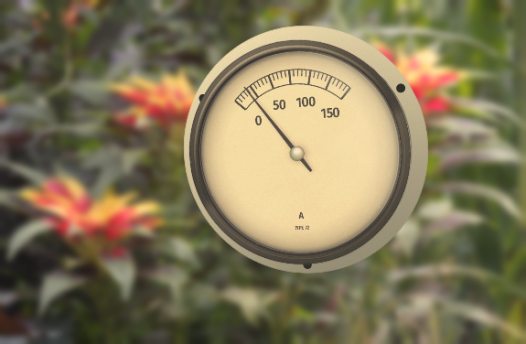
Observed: 20 A
